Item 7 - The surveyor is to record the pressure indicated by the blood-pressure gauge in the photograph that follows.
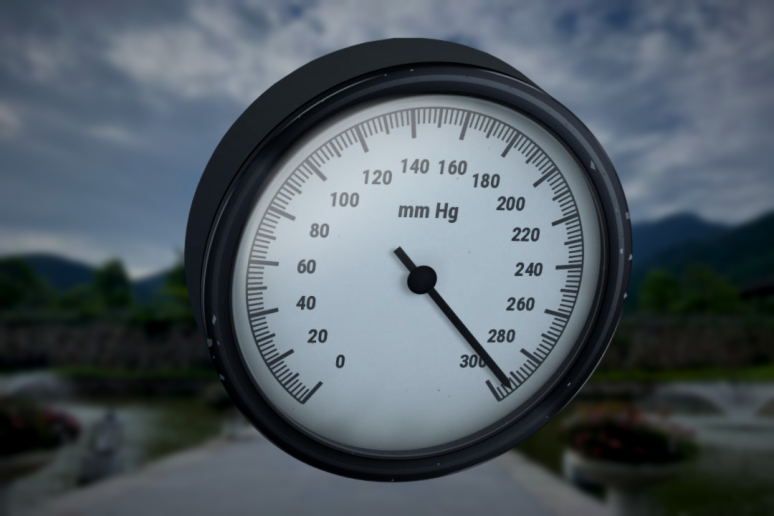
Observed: 294 mmHg
